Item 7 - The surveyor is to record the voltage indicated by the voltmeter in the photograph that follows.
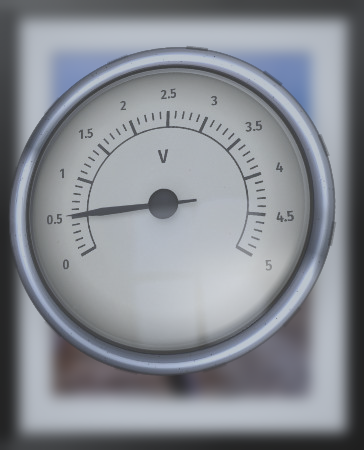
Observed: 0.5 V
